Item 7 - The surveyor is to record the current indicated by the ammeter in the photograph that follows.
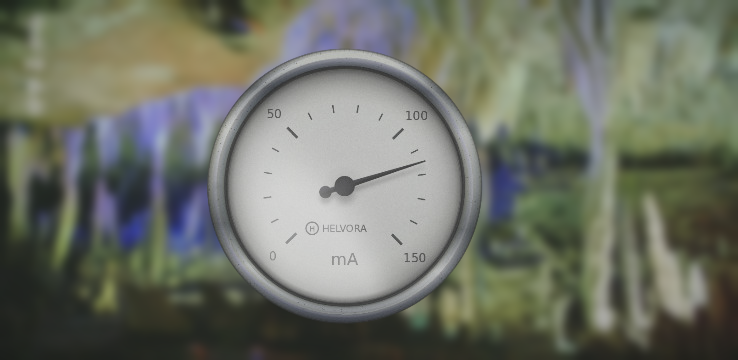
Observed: 115 mA
